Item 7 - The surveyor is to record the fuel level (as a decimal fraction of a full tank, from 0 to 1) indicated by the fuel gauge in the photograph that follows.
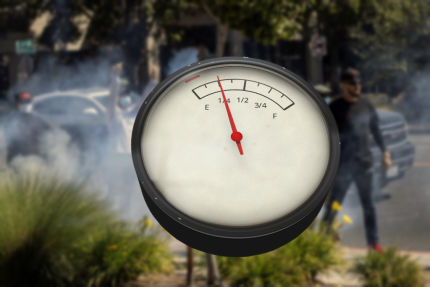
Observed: 0.25
